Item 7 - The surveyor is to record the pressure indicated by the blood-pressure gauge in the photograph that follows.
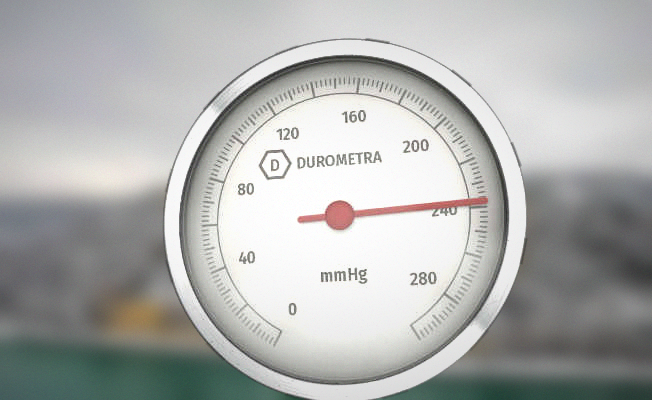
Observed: 238 mmHg
